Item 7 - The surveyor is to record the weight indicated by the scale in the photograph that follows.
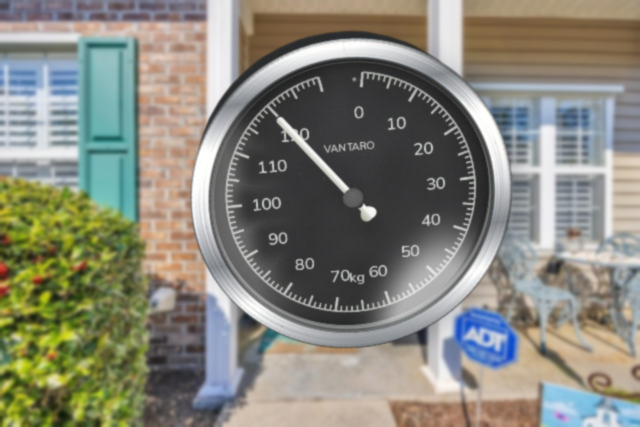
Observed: 120 kg
